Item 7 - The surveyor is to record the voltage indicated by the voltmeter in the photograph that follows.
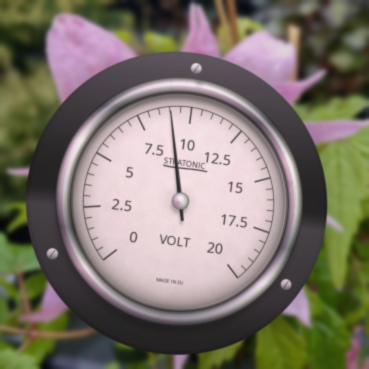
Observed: 9 V
